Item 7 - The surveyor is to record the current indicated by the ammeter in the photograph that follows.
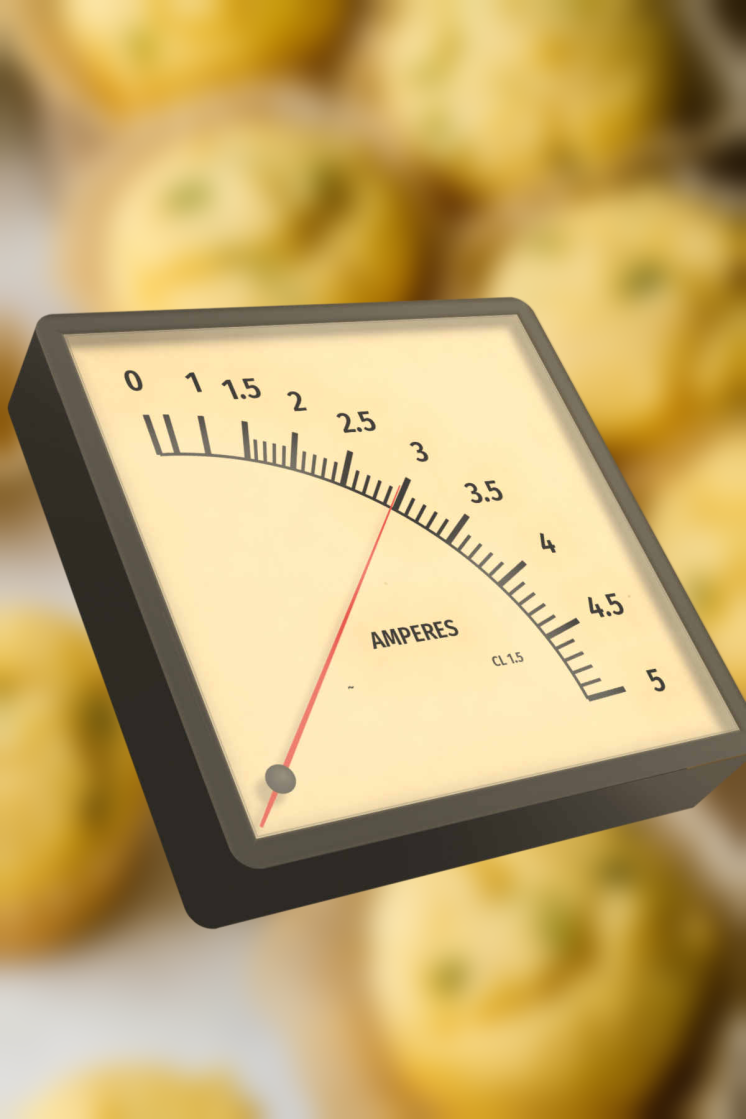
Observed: 2.95 A
